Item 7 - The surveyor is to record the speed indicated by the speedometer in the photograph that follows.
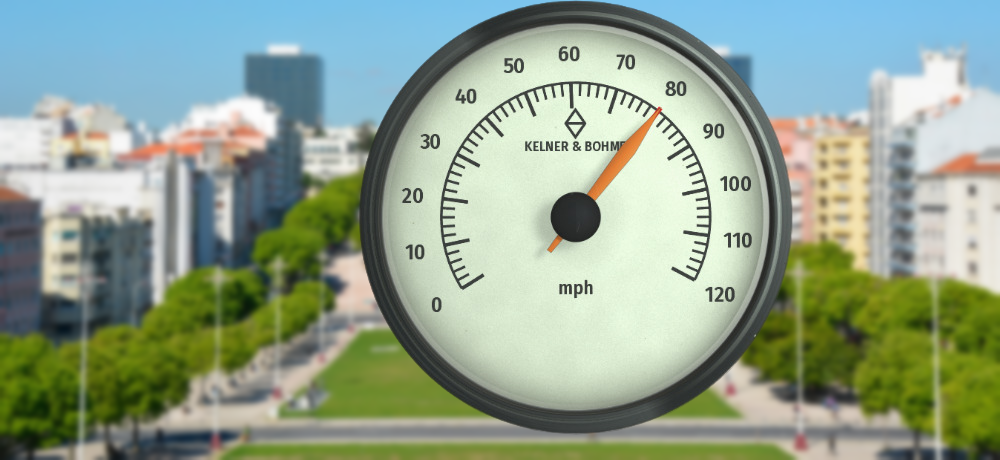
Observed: 80 mph
